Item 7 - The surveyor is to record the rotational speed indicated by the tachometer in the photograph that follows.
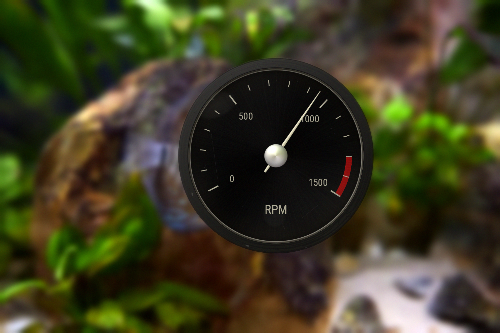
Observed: 950 rpm
